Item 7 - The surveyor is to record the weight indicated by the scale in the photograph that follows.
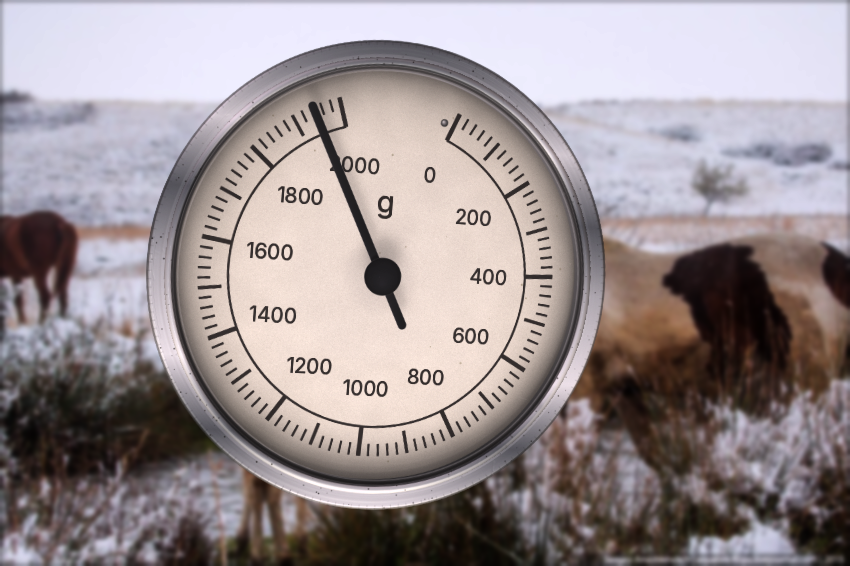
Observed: 1940 g
